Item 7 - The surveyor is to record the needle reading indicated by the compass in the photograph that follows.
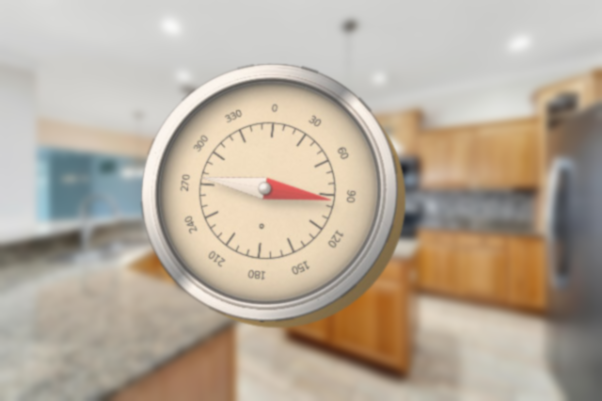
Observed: 95 °
